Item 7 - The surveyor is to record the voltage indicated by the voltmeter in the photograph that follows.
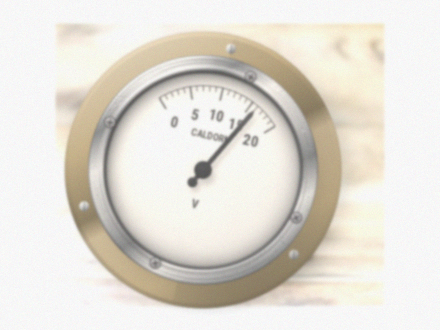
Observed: 16 V
